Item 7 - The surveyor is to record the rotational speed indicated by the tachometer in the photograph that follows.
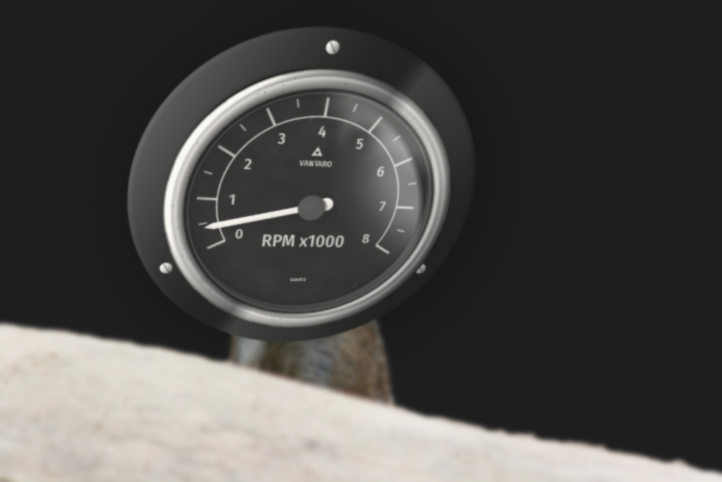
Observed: 500 rpm
